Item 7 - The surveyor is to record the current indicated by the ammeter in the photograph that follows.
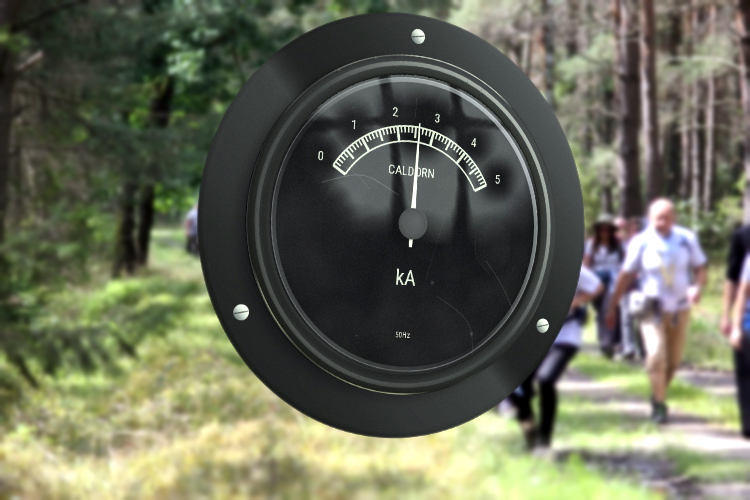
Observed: 2.5 kA
